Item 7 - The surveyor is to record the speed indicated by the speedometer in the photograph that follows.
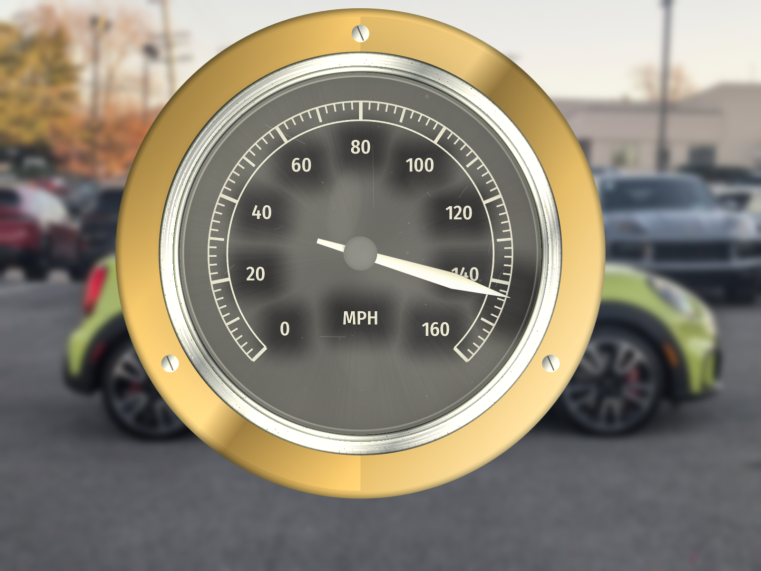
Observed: 143 mph
